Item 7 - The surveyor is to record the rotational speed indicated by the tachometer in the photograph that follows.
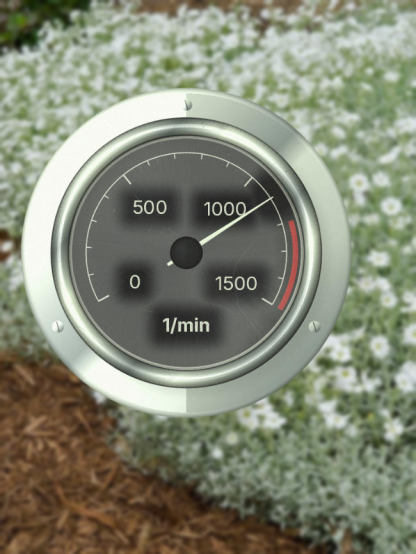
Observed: 1100 rpm
